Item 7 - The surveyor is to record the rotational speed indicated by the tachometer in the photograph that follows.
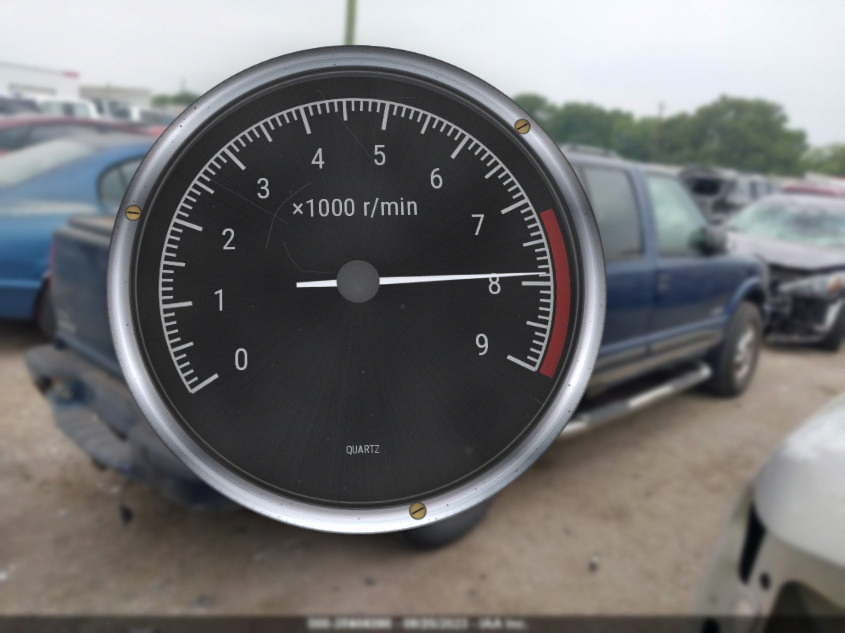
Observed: 7900 rpm
